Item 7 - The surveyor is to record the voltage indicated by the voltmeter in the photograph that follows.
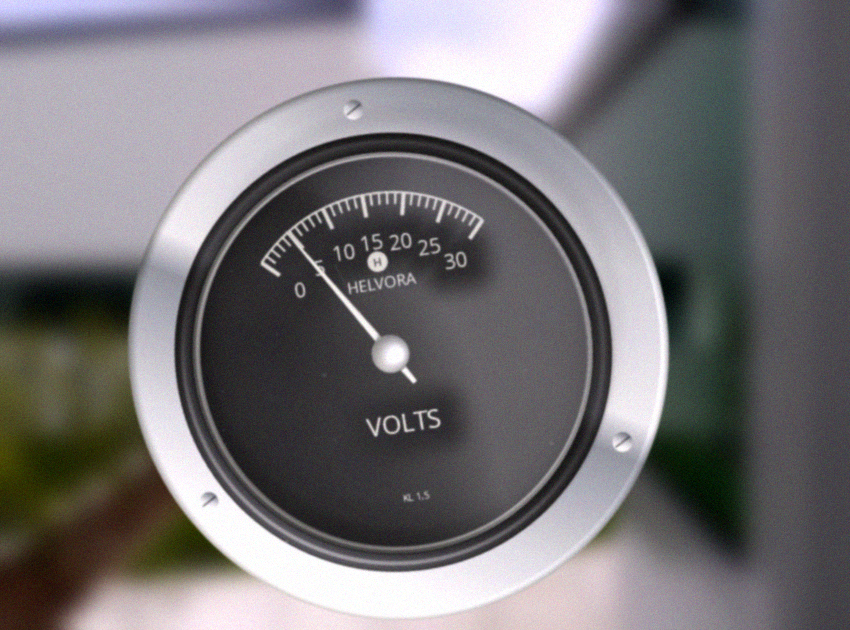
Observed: 5 V
